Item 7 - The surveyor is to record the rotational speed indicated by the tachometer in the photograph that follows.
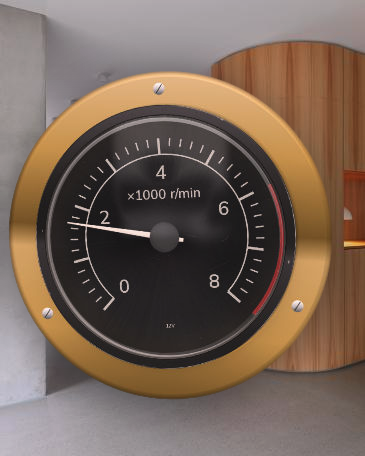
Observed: 1700 rpm
